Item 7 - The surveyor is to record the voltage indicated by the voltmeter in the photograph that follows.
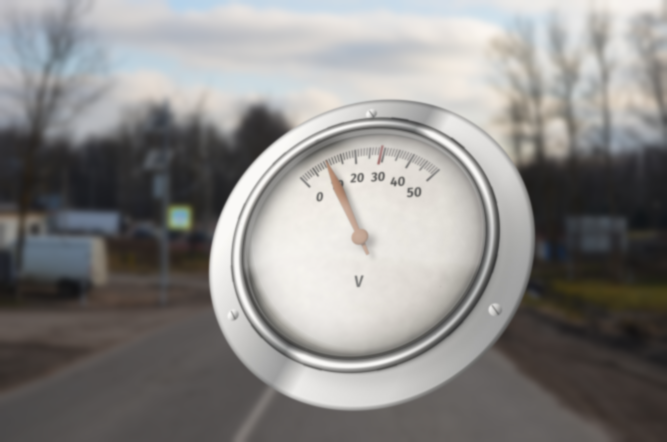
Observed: 10 V
